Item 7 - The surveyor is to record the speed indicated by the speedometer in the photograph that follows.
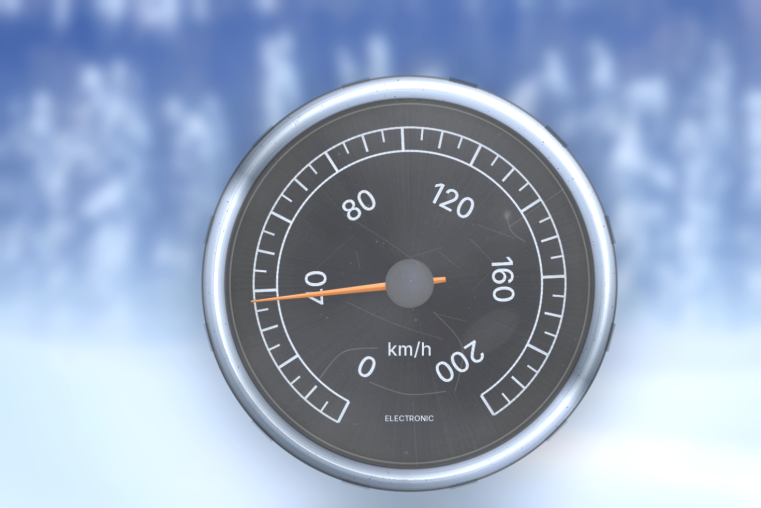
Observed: 37.5 km/h
